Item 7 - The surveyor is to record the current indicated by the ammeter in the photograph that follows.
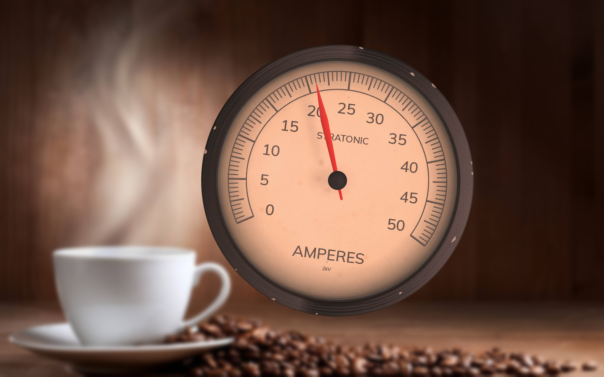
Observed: 21 A
